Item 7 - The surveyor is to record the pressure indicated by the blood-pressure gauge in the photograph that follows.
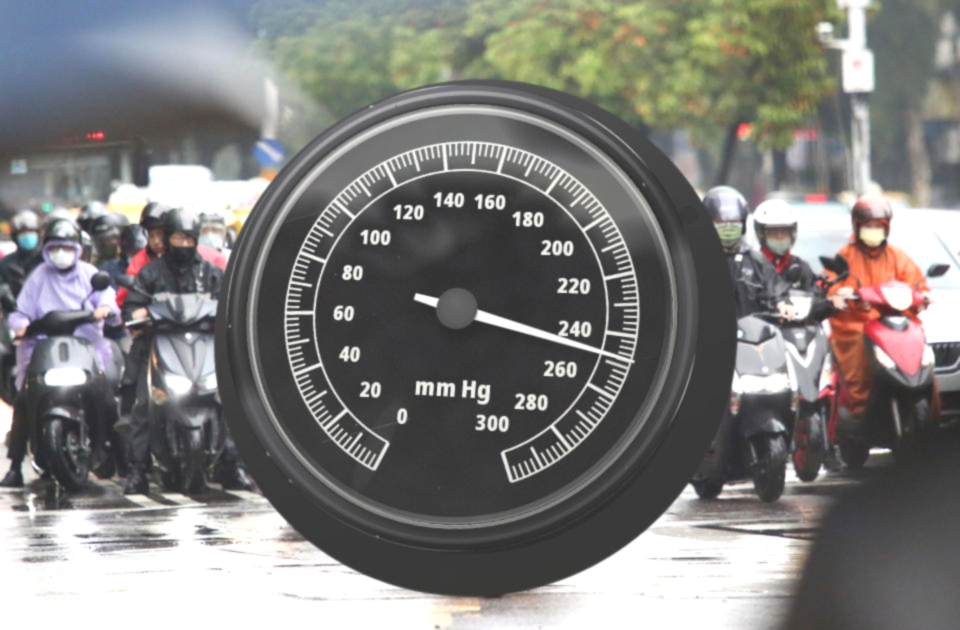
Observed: 248 mmHg
